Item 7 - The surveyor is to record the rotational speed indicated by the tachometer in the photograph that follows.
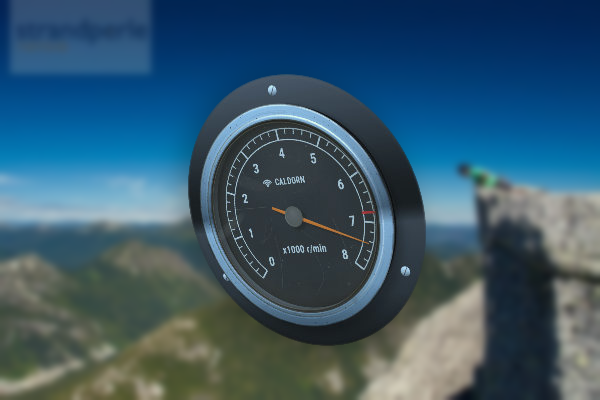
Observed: 7400 rpm
